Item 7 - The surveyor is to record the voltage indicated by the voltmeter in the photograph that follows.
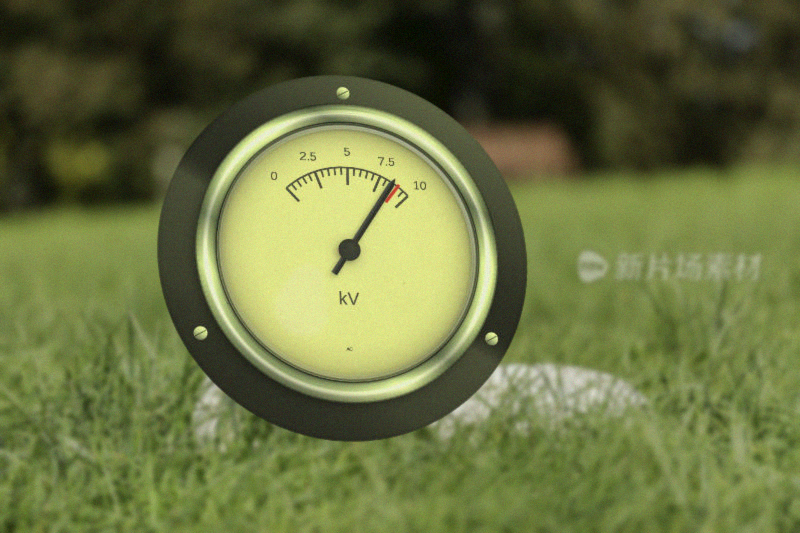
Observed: 8.5 kV
